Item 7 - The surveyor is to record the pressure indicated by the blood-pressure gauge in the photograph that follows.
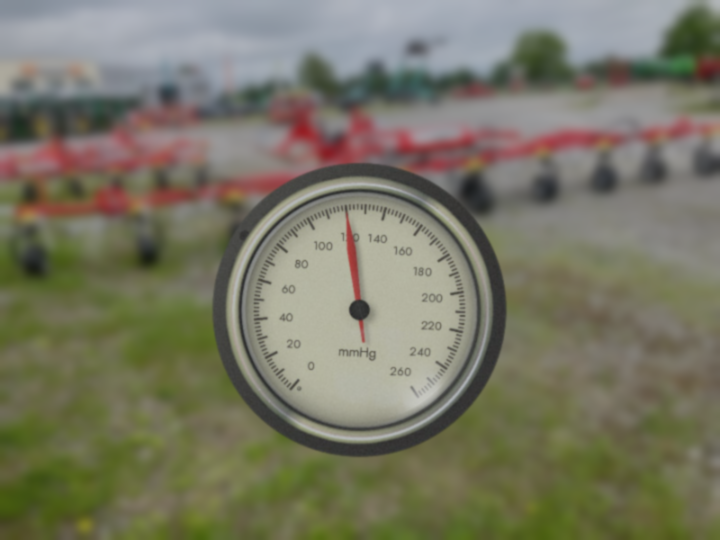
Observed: 120 mmHg
